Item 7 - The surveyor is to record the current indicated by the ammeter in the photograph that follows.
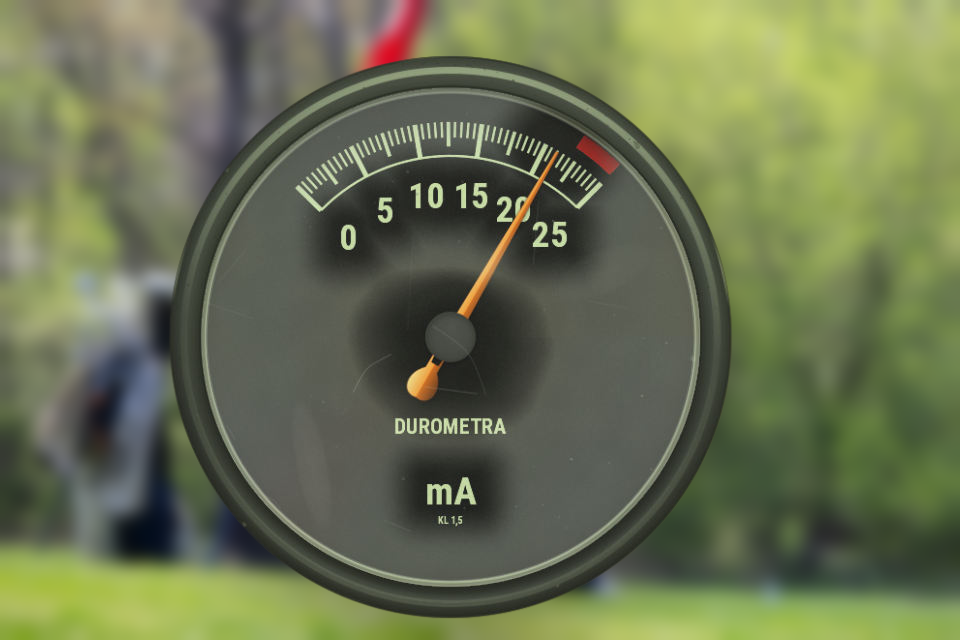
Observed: 21 mA
